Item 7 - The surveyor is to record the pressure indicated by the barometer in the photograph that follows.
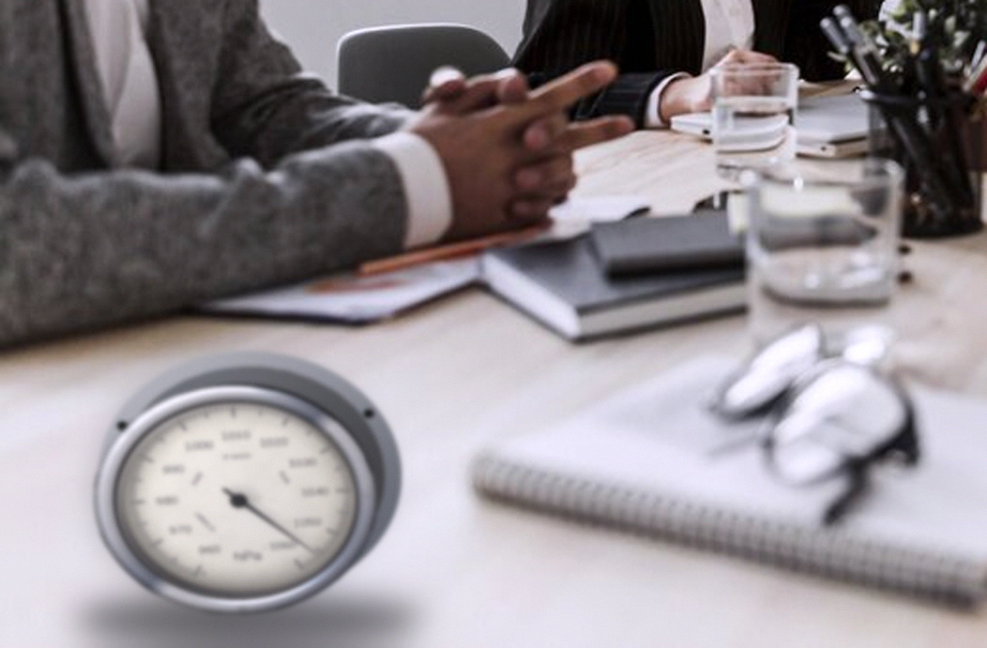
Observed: 1055 hPa
